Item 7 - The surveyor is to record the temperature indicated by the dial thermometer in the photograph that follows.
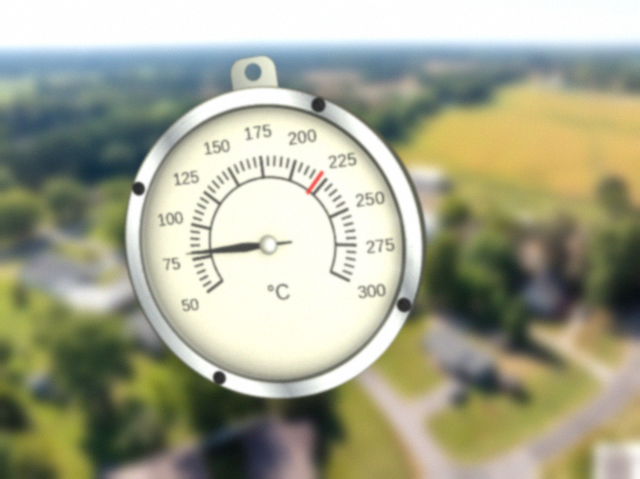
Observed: 80 °C
